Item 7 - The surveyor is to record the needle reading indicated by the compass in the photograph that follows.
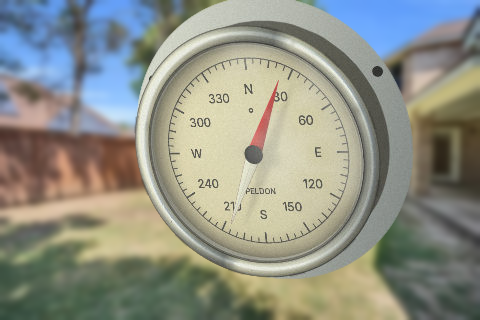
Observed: 25 °
